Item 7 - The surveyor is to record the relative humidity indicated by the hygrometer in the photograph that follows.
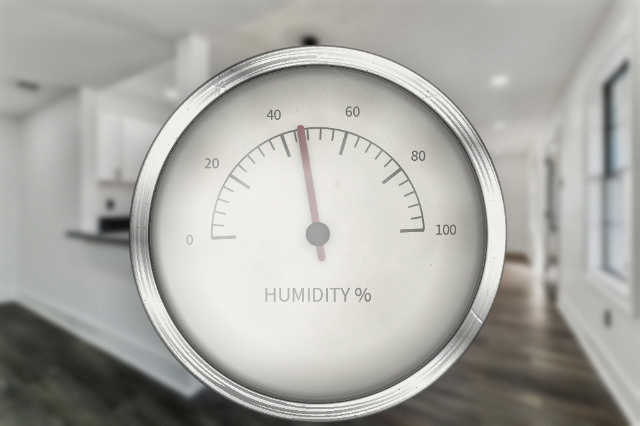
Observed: 46 %
